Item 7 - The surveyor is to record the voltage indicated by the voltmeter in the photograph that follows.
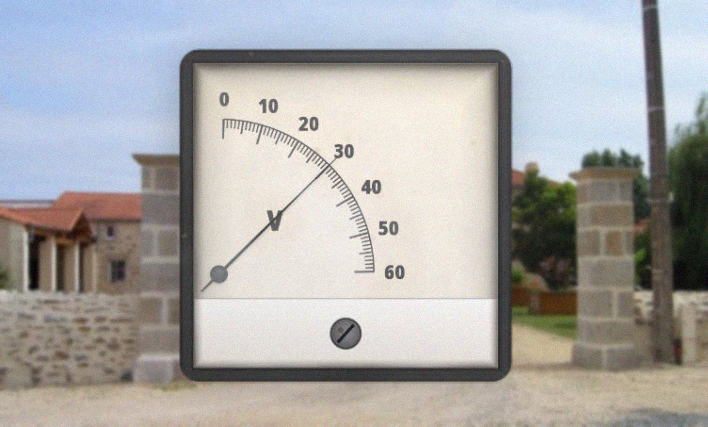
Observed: 30 V
